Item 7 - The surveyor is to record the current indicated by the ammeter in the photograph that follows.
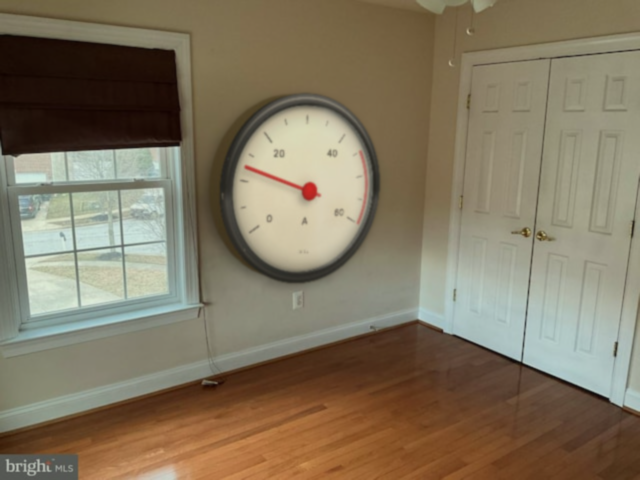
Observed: 12.5 A
